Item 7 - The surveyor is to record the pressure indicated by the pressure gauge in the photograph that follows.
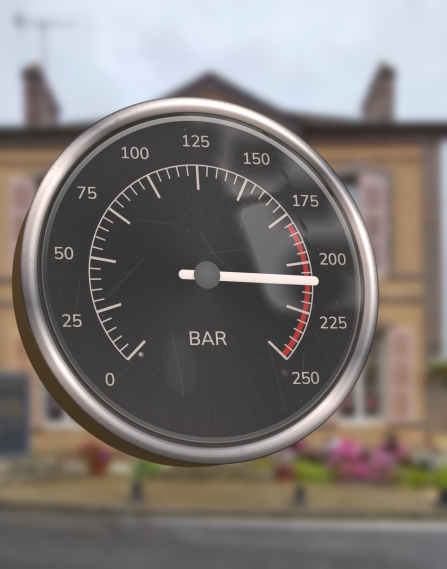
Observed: 210 bar
